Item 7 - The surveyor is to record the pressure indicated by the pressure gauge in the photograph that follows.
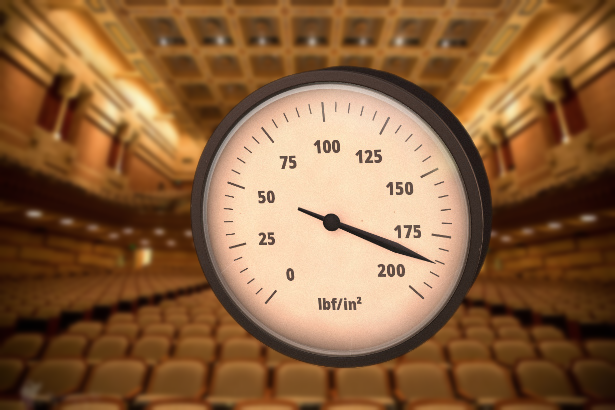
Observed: 185 psi
